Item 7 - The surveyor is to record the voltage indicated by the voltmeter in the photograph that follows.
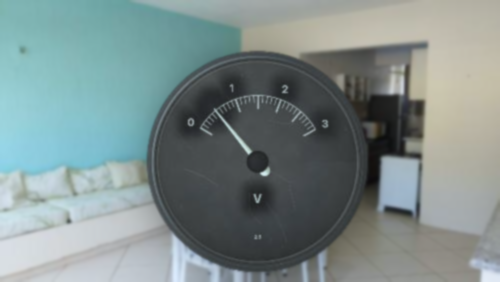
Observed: 0.5 V
